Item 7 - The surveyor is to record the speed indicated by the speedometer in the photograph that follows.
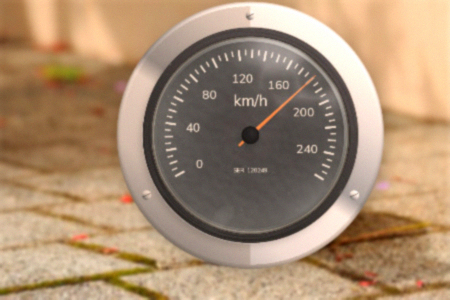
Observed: 180 km/h
